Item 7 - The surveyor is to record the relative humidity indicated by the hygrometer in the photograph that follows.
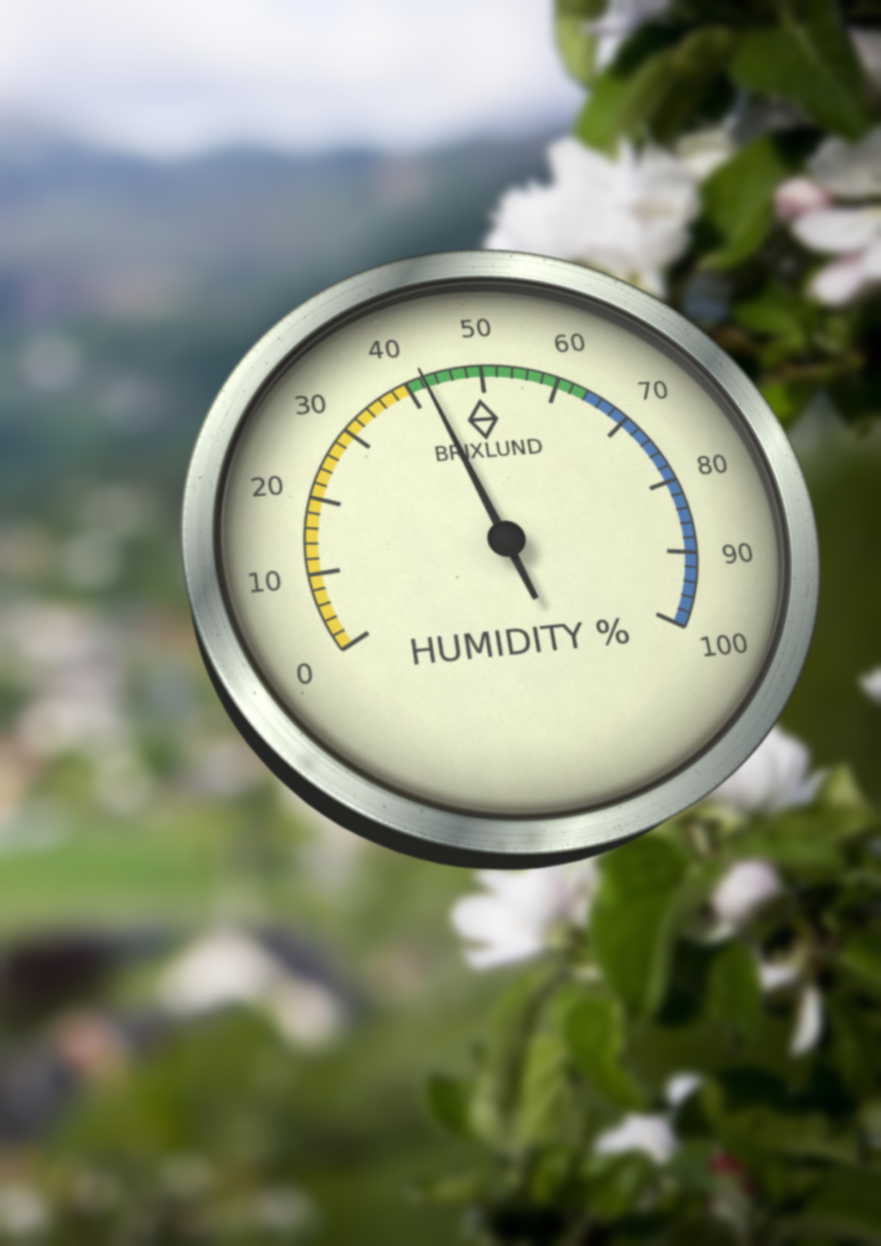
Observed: 42 %
